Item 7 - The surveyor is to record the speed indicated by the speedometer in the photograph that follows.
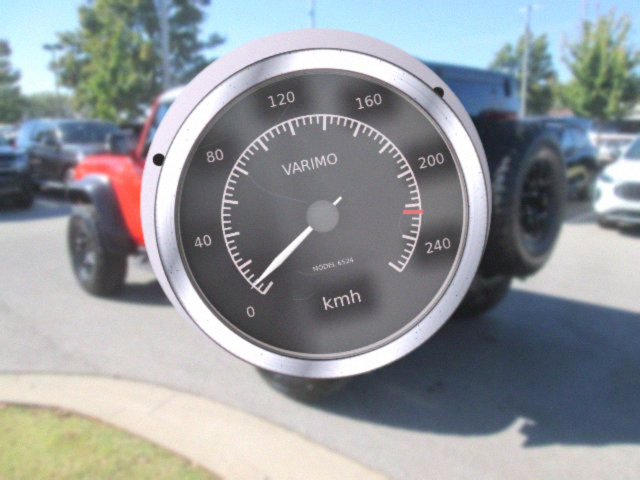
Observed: 8 km/h
